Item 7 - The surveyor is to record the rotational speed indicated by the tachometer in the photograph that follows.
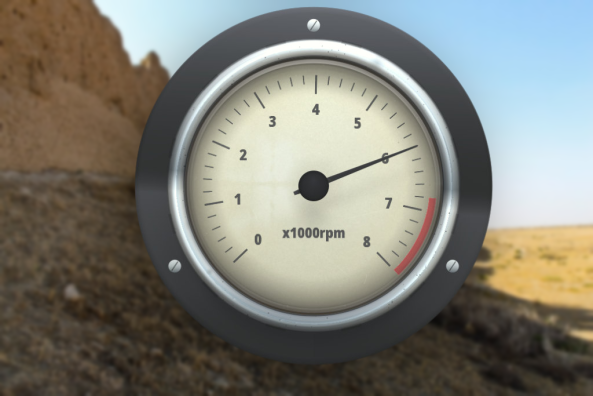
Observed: 6000 rpm
